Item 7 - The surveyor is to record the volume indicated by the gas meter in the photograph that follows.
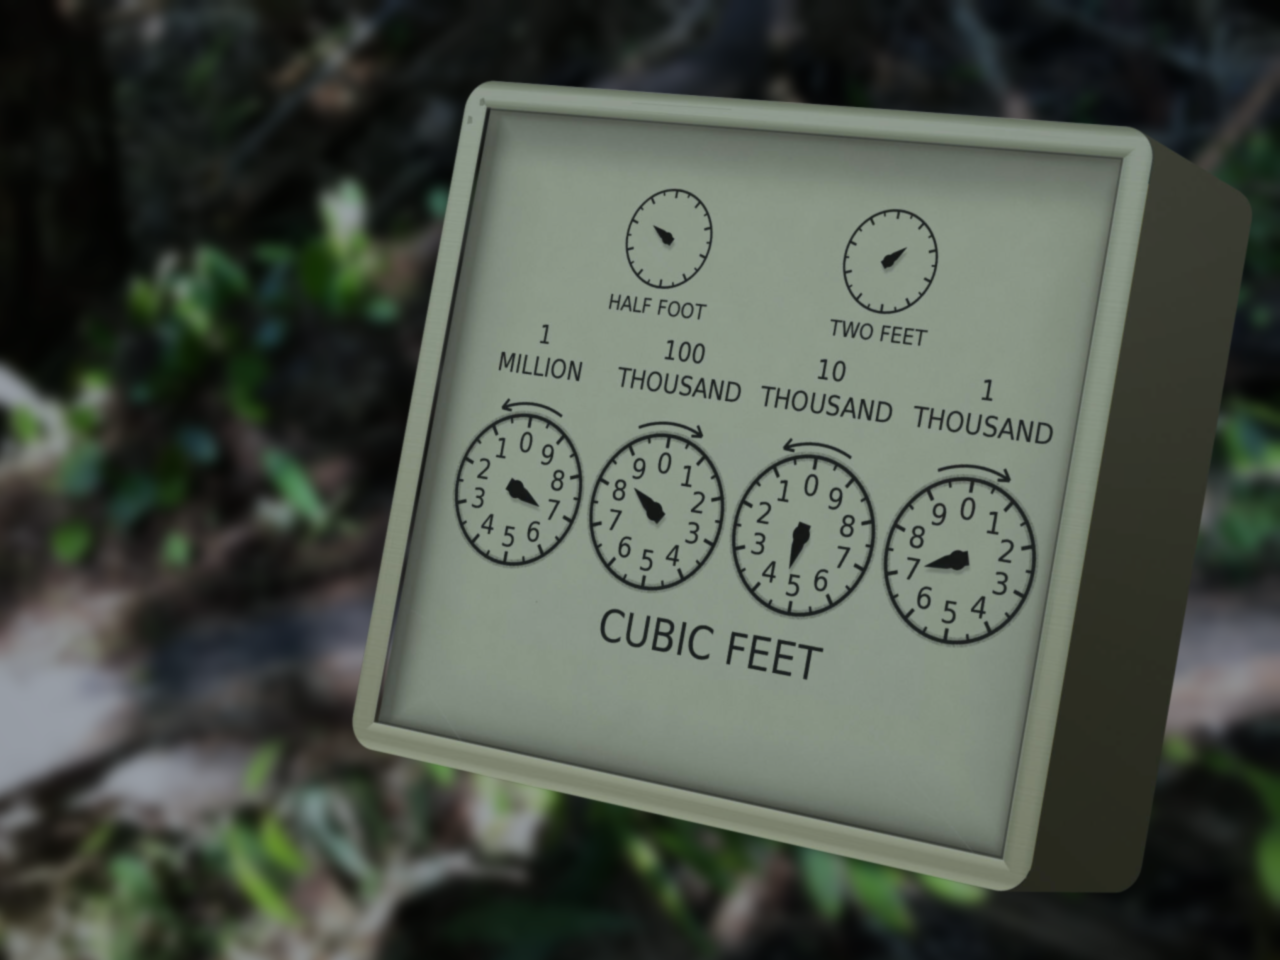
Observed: 684700 ft³
